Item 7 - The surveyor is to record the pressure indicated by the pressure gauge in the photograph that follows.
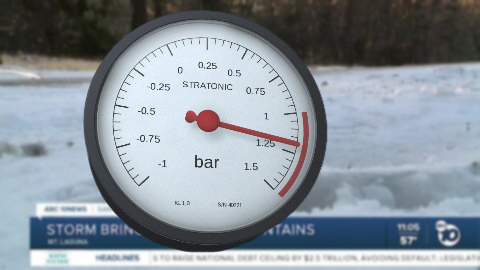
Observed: 1.2 bar
